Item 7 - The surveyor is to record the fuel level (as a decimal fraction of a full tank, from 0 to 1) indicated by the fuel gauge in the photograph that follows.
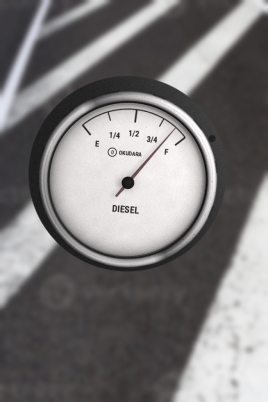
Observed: 0.875
